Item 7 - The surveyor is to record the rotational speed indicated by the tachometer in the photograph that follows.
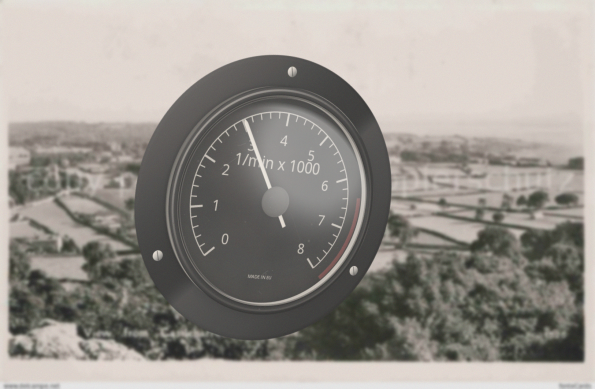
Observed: 3000 rpm
